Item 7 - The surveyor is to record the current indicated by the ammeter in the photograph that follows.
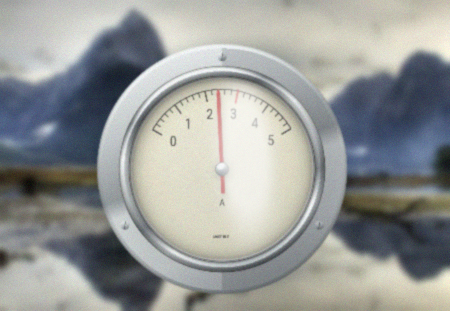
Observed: 2.4 A
